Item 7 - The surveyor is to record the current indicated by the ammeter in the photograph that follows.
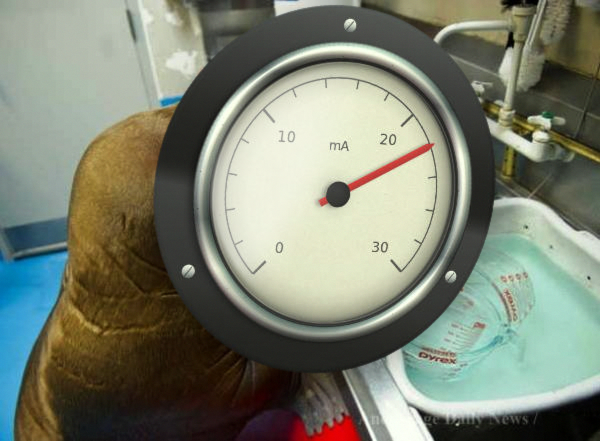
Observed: 22 mA
